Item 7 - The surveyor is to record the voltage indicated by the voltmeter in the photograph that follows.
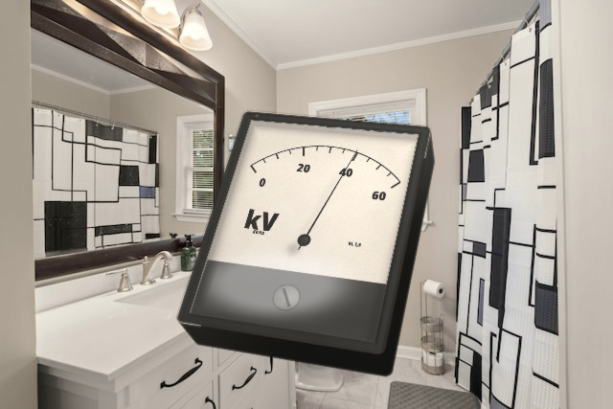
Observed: 40 kV
